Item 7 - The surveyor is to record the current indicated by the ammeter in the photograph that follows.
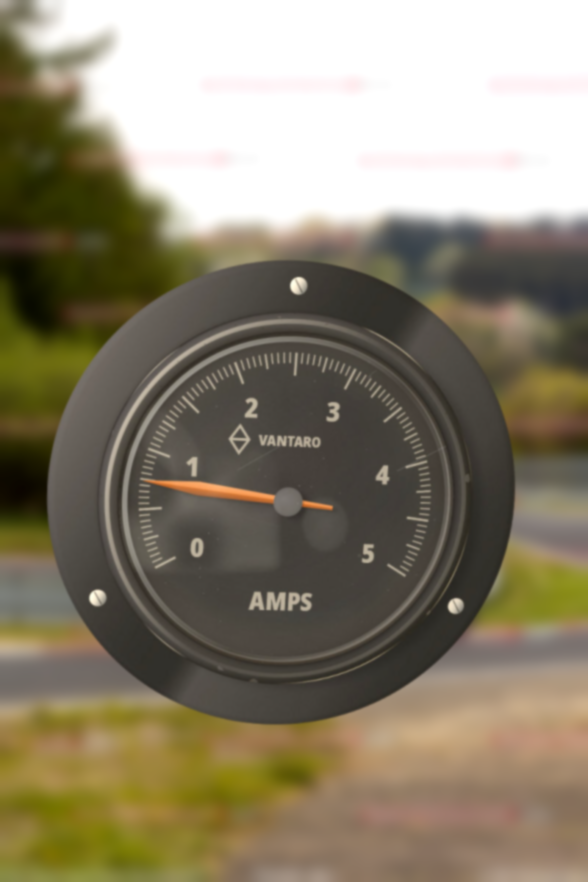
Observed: 0.75 A
